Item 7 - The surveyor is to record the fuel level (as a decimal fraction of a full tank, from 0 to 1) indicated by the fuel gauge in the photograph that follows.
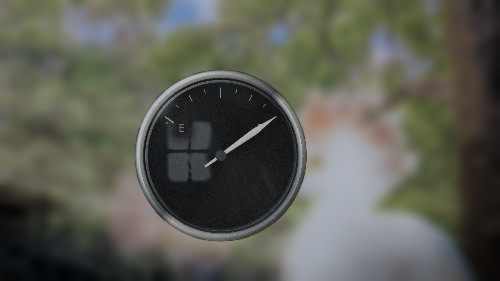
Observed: 1
